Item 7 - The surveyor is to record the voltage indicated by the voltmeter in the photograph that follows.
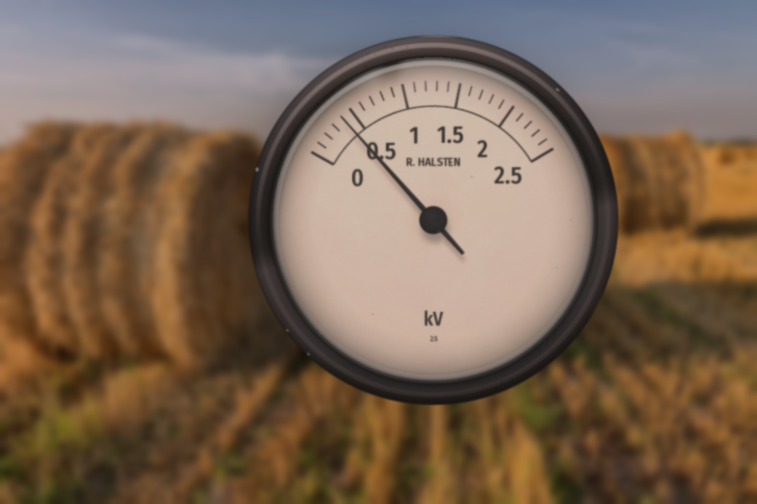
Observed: 0.4 kV
